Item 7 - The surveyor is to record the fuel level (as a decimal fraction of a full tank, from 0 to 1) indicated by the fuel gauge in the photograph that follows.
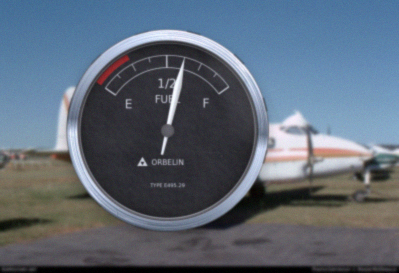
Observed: 0.625
